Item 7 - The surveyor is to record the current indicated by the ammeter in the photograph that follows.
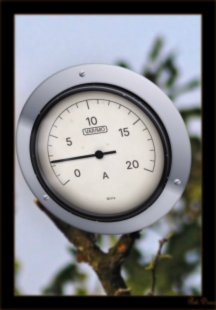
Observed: 2.5 A
